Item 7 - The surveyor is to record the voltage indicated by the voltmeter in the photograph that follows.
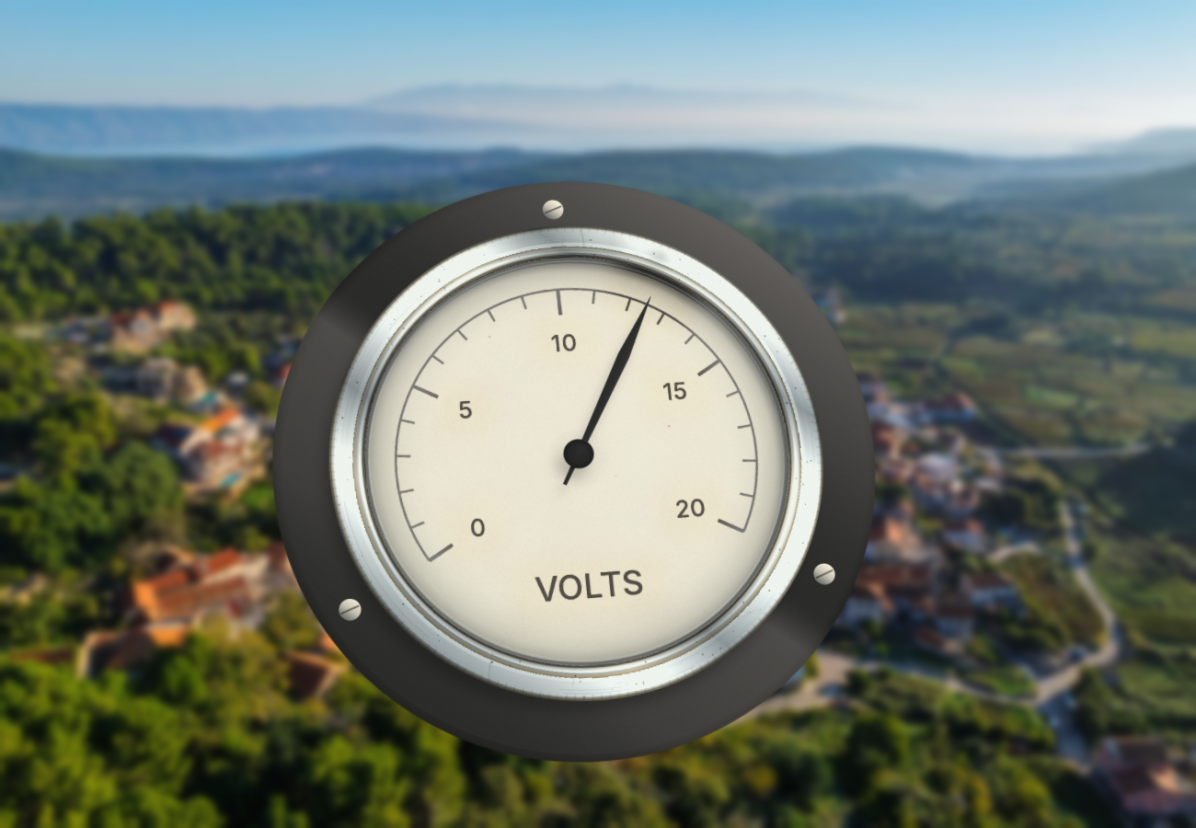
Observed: 12.5 V
